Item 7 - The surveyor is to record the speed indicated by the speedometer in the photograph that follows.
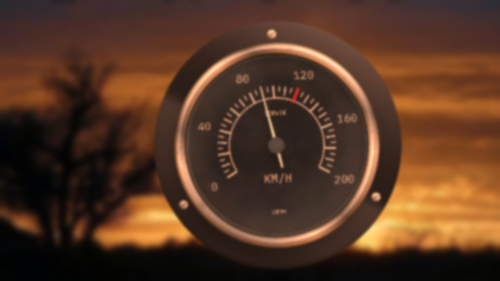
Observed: 90 km/h
